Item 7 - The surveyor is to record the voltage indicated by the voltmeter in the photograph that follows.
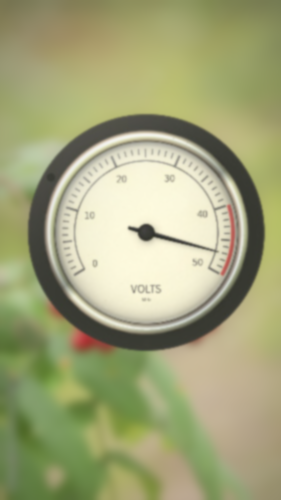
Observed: 47 V
